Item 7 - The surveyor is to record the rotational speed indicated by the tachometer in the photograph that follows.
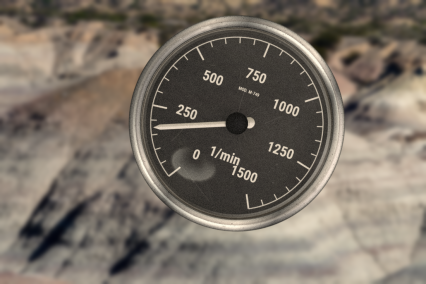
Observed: 175 rpm
